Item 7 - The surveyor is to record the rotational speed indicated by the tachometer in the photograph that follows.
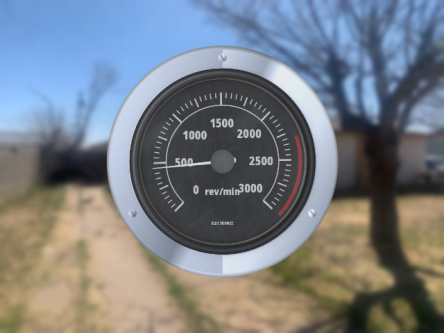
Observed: 450 rpm
